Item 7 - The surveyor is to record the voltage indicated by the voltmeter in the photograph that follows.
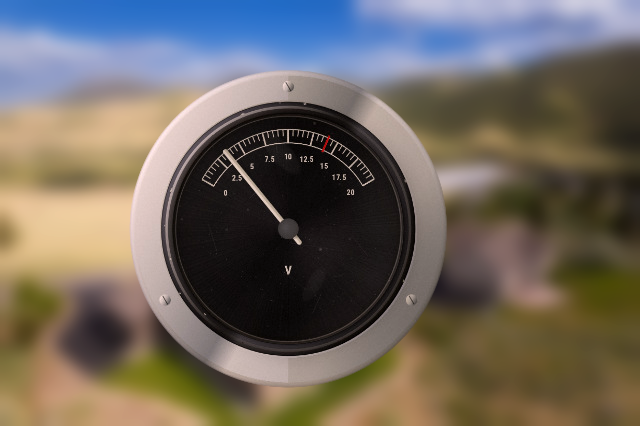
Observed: 3.5 V
